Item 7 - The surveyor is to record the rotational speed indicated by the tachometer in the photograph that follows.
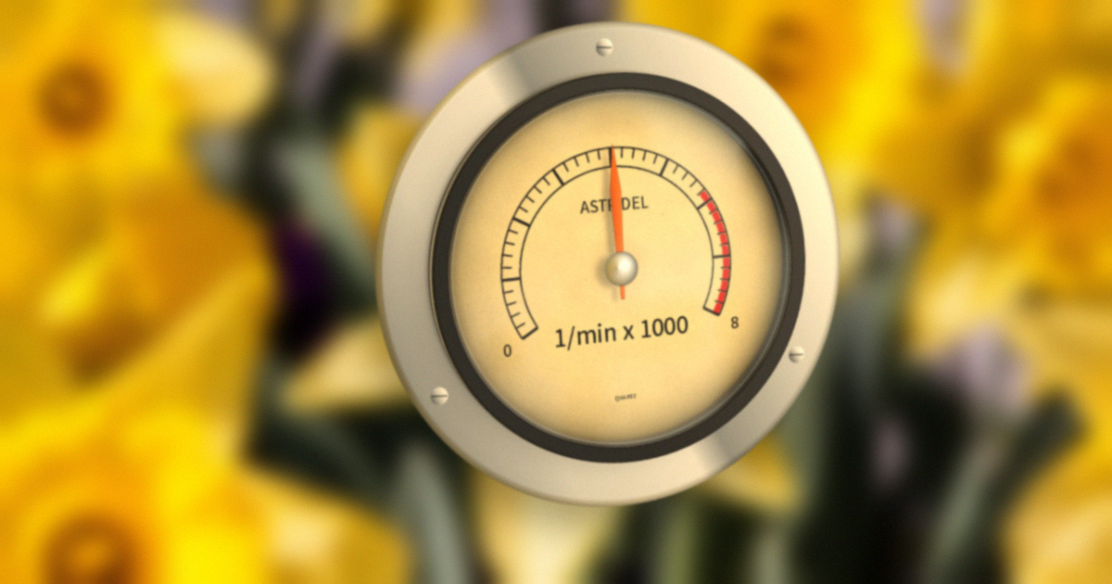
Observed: 4000 rpm
